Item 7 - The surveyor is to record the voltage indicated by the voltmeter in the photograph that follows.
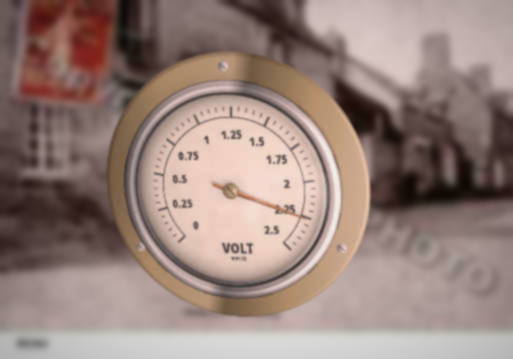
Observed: 2.25 V
